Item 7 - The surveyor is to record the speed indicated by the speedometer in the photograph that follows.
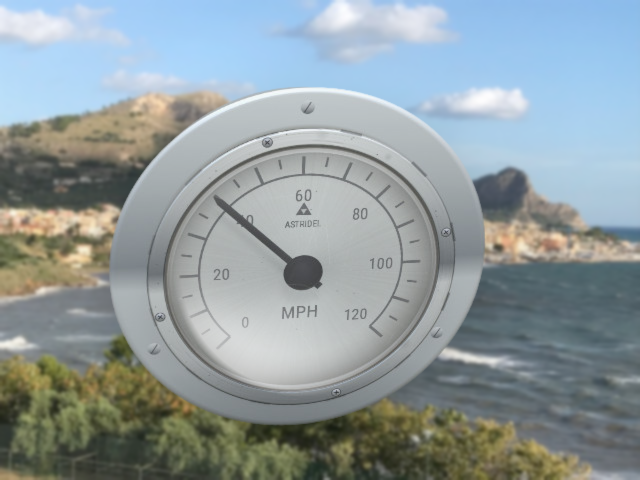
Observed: 40 mph
